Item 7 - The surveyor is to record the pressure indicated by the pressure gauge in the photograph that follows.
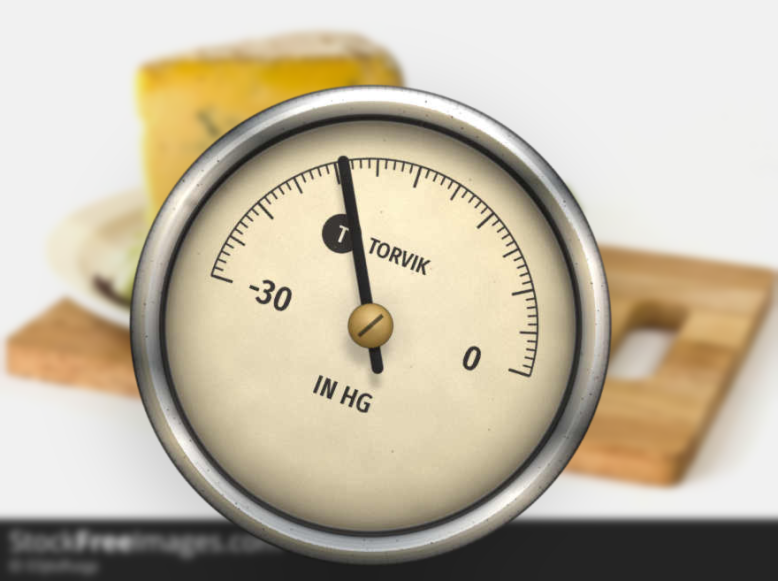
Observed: -19.5 inHg
